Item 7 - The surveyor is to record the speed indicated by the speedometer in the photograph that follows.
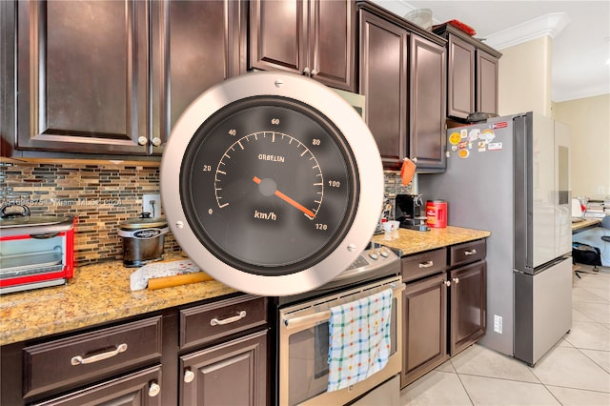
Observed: 117.5 km/h
